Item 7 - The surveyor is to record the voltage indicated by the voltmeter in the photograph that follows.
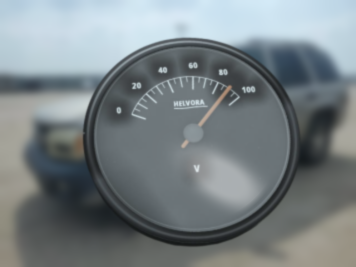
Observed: 90 V
